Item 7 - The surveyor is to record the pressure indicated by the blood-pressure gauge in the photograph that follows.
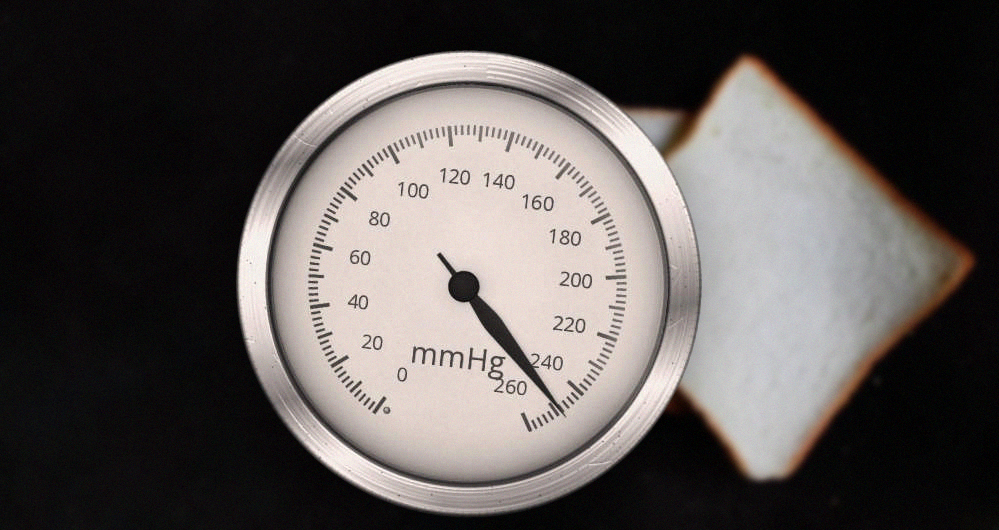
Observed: 248 mmHg
